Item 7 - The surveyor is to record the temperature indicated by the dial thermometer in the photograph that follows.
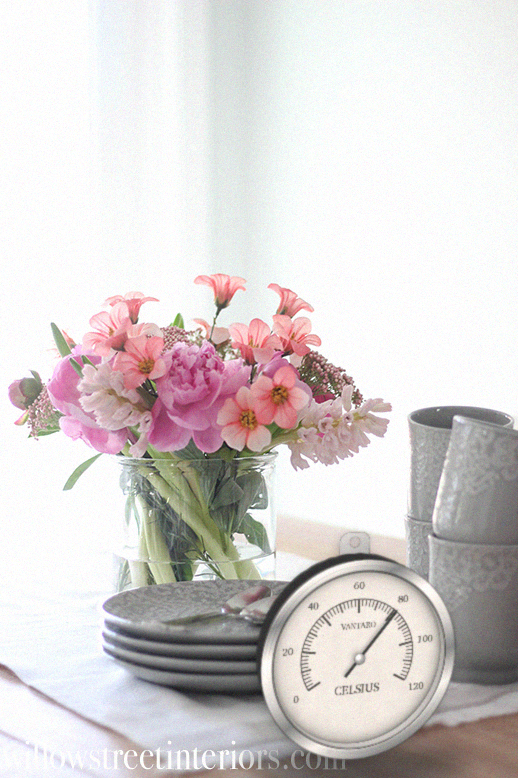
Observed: 80 °C
